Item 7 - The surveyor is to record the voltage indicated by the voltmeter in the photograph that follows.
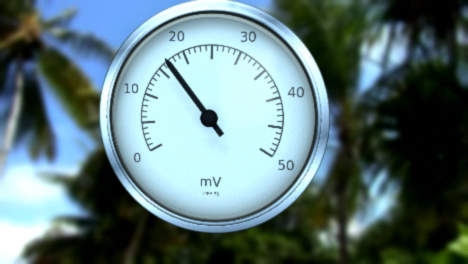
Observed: 17 mV
